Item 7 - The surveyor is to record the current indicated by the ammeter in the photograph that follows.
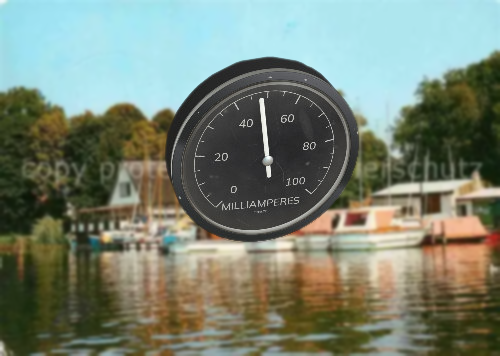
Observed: 47.5 mA
